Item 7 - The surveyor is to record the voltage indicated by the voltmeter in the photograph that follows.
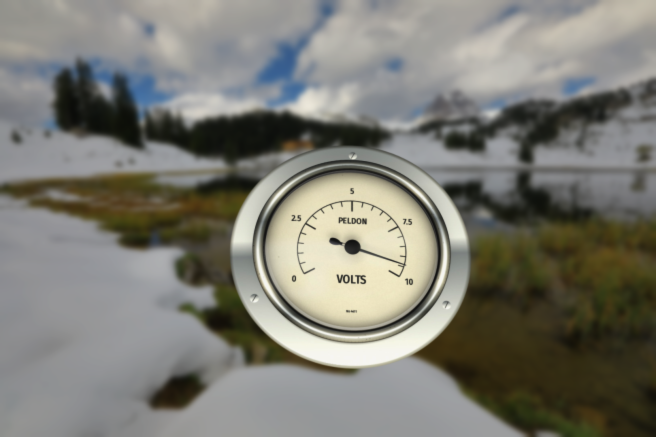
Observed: 9.5 V
